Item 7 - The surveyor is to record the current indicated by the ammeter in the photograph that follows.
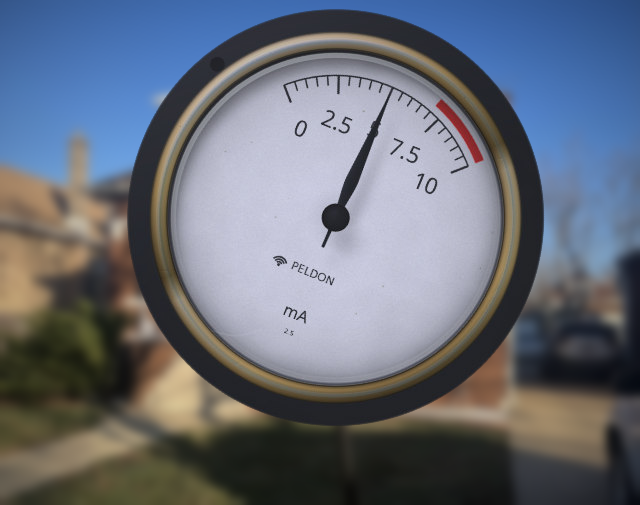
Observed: 5 mA
